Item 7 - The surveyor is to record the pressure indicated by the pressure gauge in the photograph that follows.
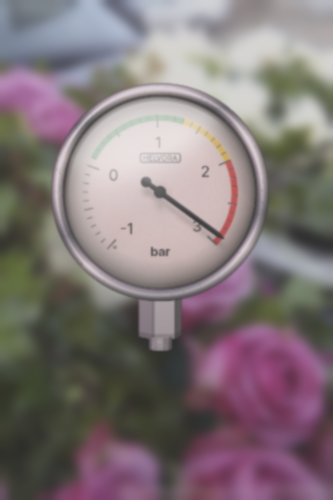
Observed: 2.9 bar
